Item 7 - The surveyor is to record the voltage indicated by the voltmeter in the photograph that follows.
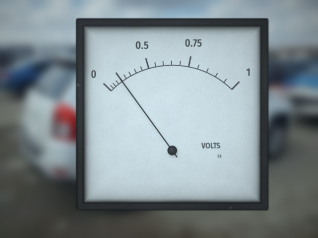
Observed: 0.25 V
